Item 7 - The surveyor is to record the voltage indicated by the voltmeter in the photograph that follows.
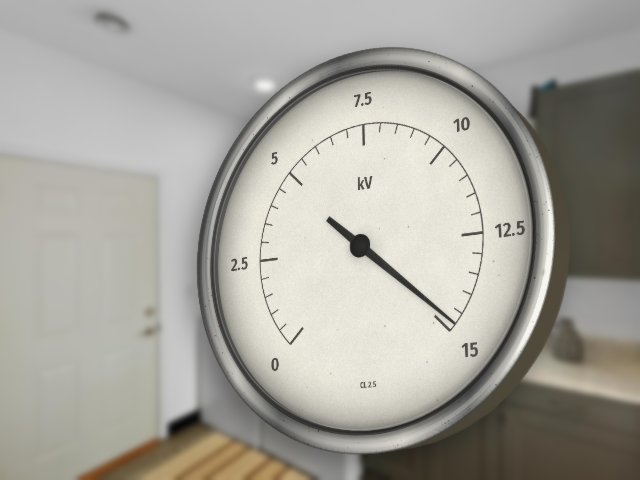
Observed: 14.75 kV
